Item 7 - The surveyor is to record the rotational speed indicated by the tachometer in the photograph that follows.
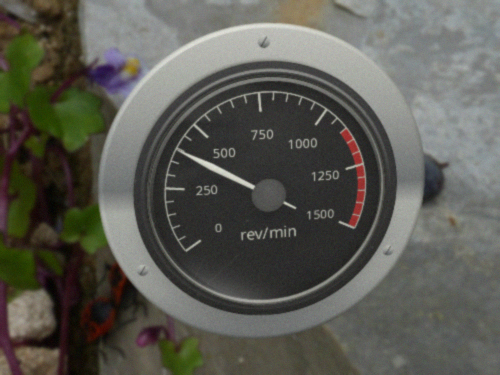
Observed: 400 rpm
